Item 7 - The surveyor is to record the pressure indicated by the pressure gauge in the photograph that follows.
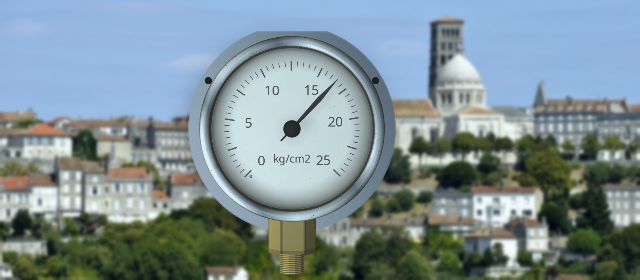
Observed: 16.5 kg/cm²
